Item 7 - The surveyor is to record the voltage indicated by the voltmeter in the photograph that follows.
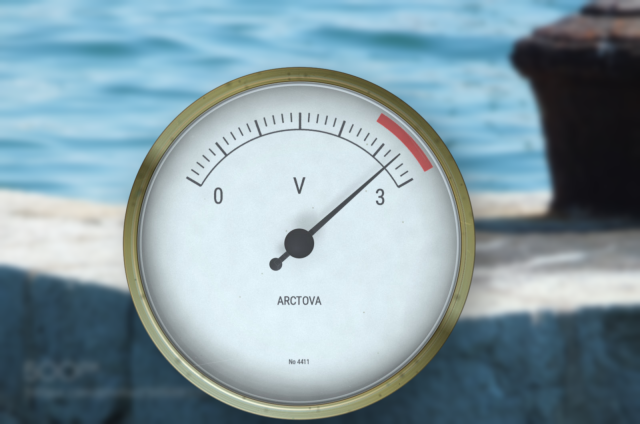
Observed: 2.7 V
